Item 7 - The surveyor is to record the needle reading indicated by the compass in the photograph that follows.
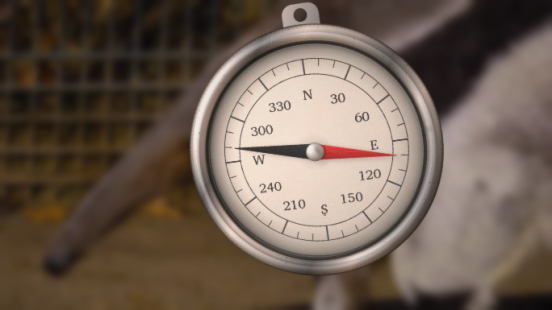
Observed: 100 °
